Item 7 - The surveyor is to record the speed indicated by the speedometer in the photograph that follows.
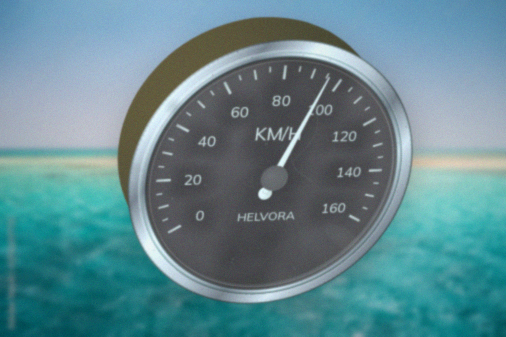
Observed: 95 km/h
